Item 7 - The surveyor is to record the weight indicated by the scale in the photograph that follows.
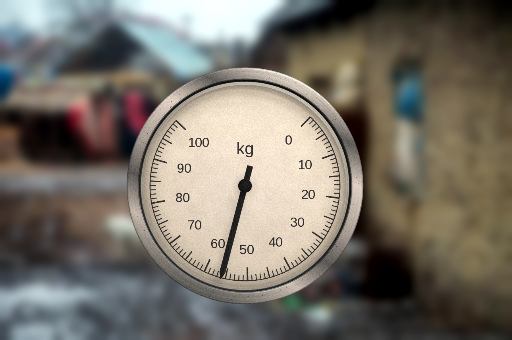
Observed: 56 kg
